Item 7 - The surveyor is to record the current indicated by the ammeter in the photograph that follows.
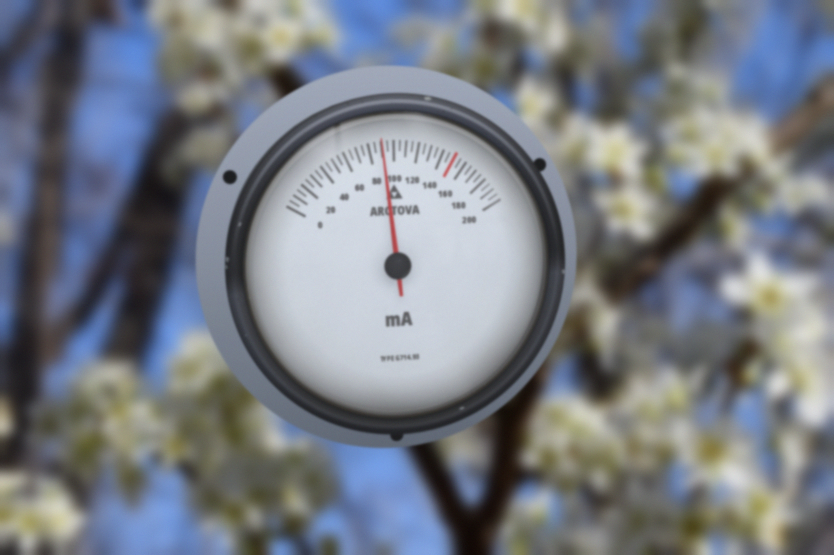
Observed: 90 mA
